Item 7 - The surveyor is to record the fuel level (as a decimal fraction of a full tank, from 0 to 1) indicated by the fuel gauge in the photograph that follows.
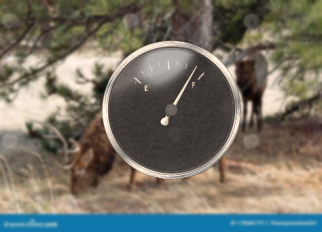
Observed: 0.875
